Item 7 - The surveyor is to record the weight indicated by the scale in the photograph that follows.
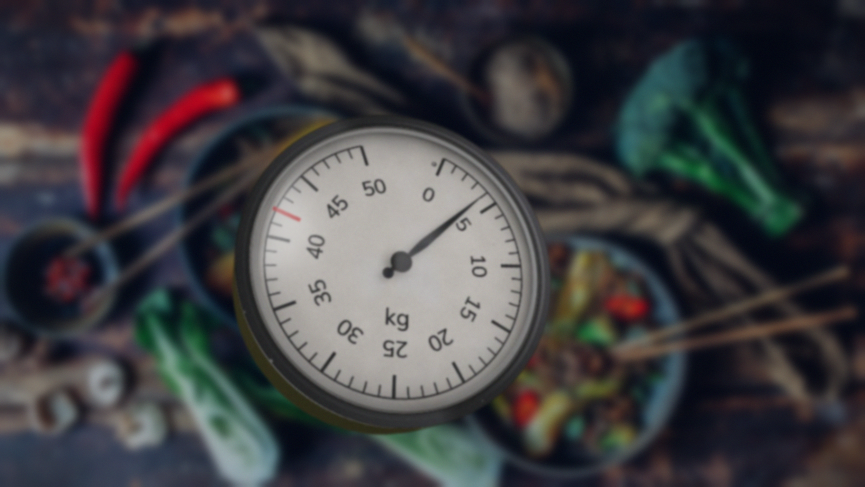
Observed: 4 kg
